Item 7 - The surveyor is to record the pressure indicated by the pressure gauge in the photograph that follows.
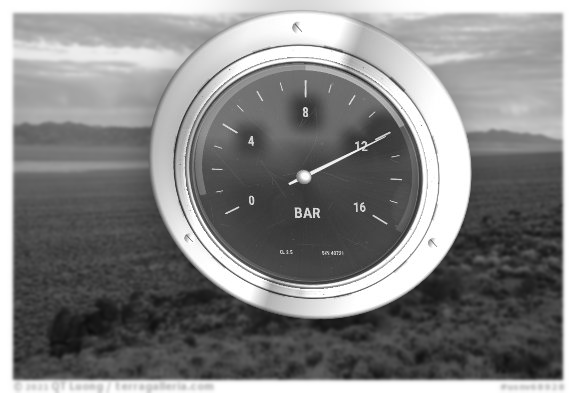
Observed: 12 bar
